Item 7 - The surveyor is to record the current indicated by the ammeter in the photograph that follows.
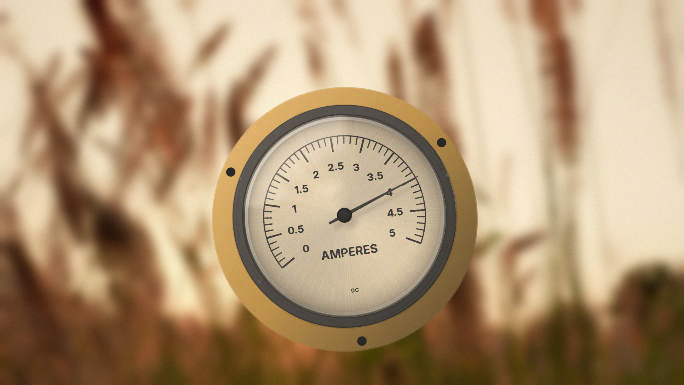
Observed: 4 A
